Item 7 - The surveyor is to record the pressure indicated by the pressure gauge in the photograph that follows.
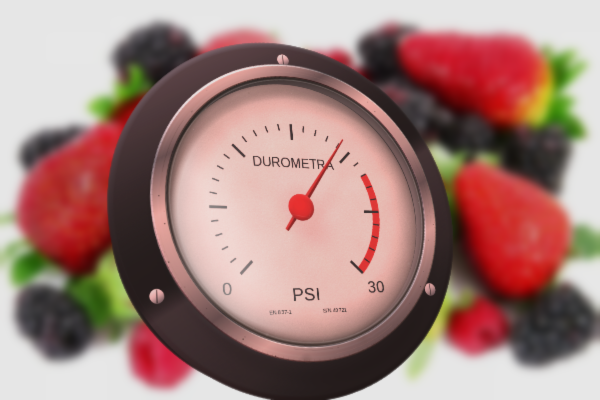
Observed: 19 psi
